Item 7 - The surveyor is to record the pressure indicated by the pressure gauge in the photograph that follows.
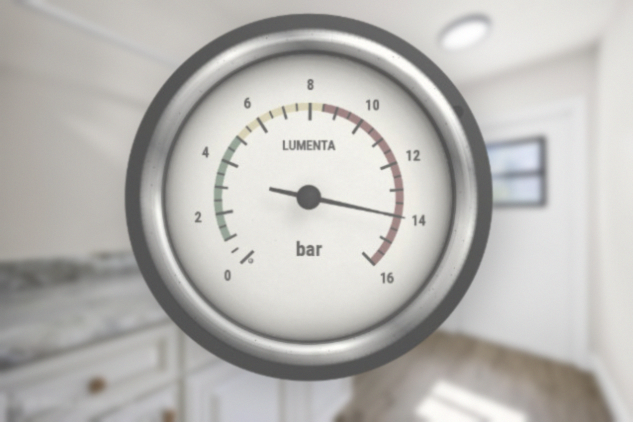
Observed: 14 bar
